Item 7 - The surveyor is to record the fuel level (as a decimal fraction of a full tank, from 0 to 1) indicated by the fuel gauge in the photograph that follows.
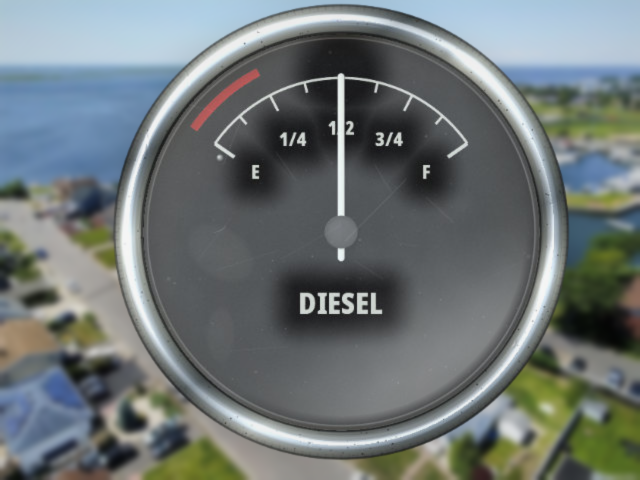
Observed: 0.5
